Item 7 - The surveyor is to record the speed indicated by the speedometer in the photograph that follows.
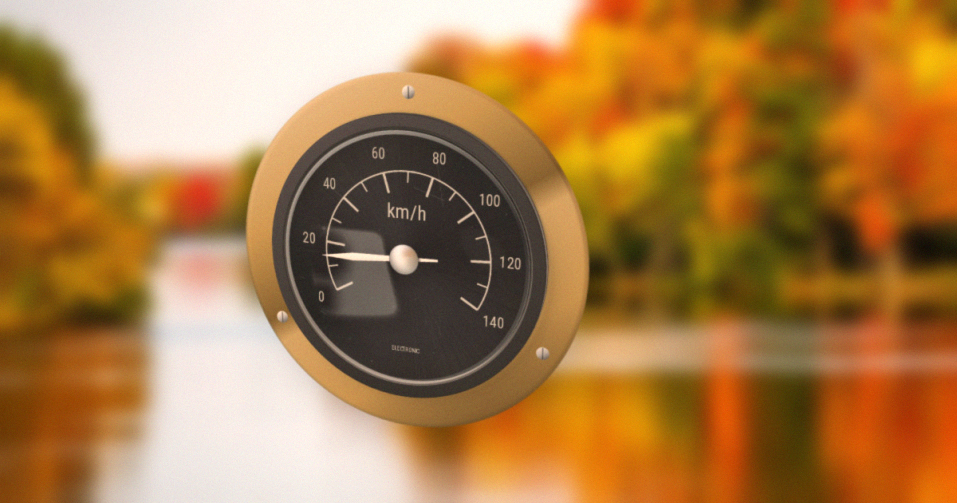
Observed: 15 km/h
